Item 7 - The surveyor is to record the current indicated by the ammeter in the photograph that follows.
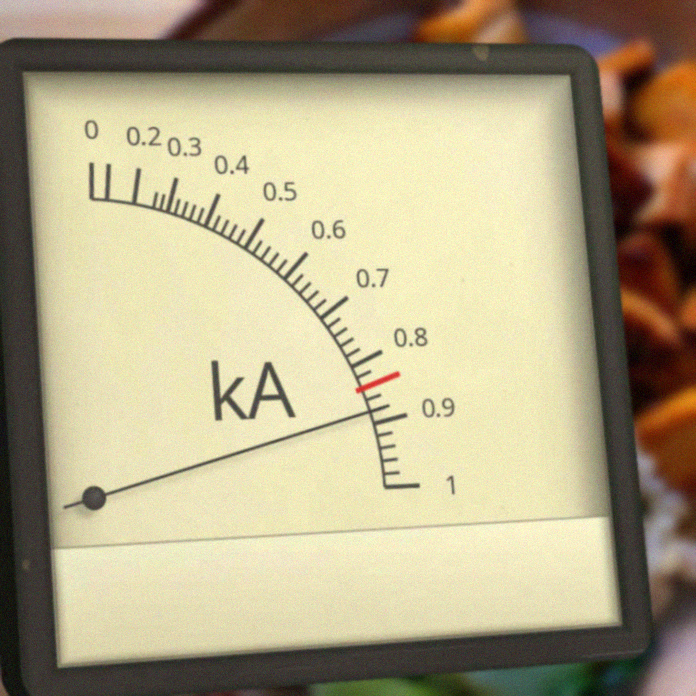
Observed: 0.88 kA
